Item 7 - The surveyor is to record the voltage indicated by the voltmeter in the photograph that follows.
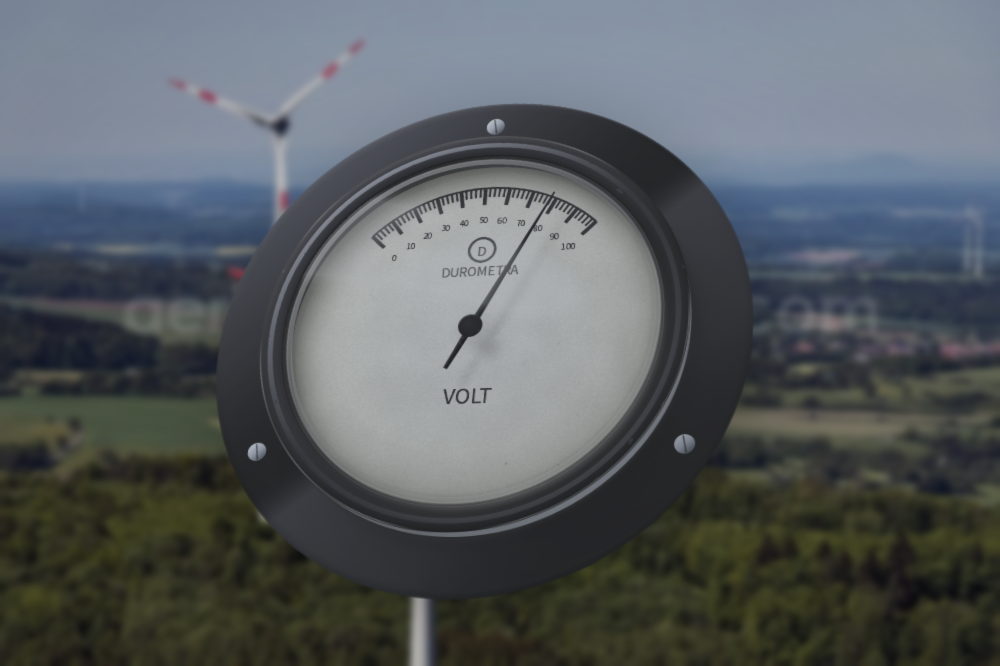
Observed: 80 V
